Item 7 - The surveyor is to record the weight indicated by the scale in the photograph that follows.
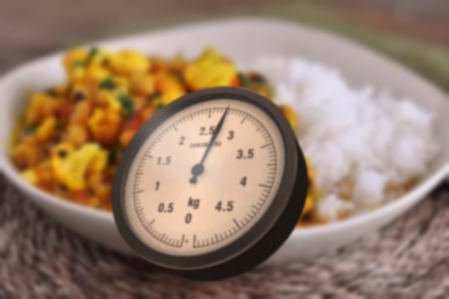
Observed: 2.75 kg
